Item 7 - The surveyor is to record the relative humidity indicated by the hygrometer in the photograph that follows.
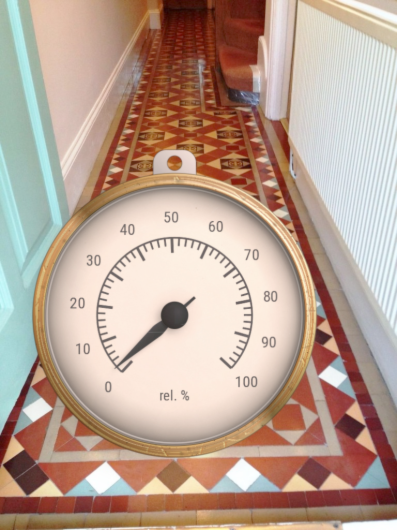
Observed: 2 %
